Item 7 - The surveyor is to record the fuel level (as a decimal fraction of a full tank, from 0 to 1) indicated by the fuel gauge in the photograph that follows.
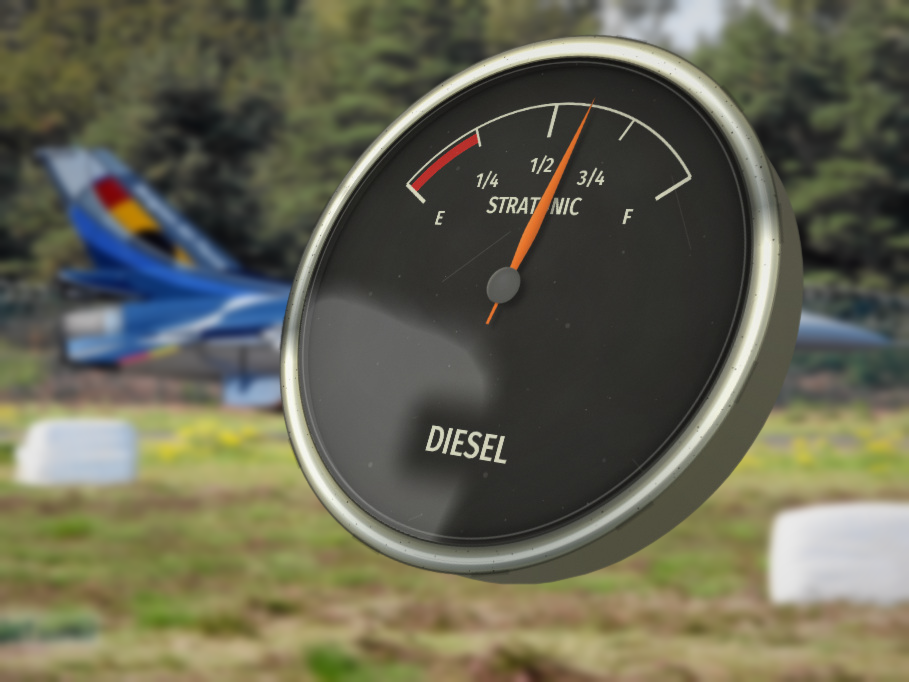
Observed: 0.625
